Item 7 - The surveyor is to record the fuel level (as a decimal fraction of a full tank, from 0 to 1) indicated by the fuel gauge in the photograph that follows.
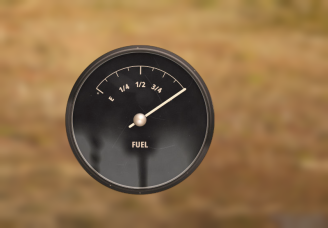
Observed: 1
